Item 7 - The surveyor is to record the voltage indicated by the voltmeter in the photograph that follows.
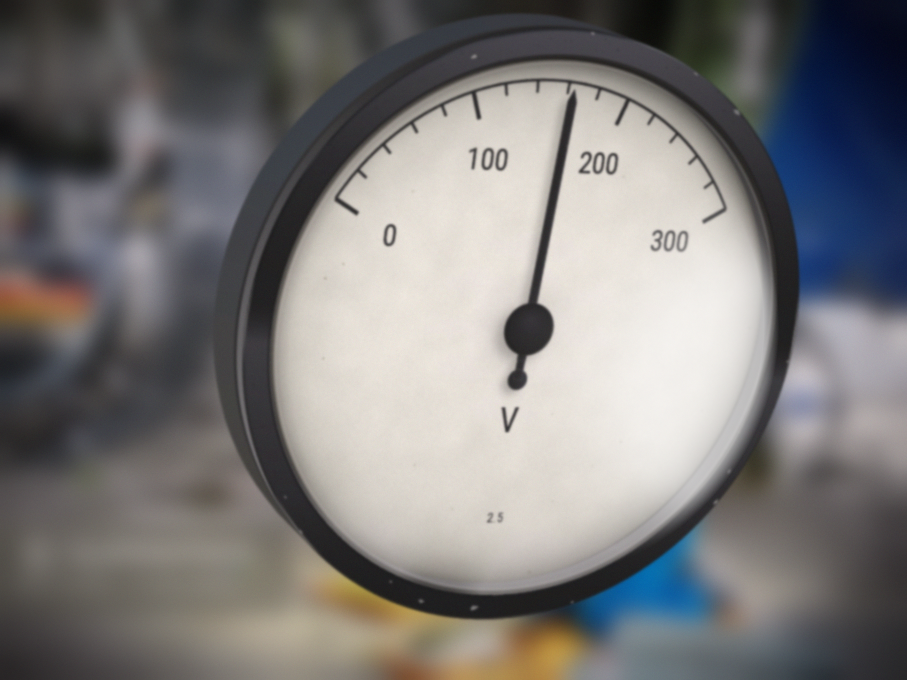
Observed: 160 V
